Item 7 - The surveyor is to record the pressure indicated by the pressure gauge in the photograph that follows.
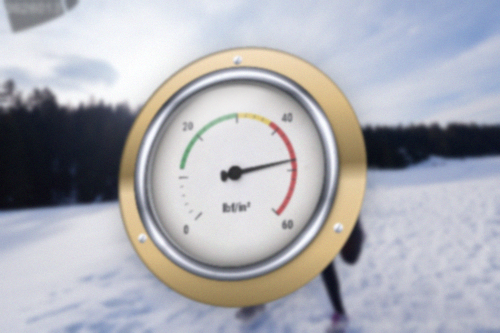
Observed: 48 psi
